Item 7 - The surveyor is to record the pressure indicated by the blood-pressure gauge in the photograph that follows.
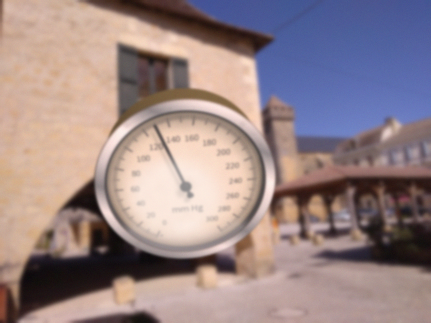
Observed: 130 mmHg
